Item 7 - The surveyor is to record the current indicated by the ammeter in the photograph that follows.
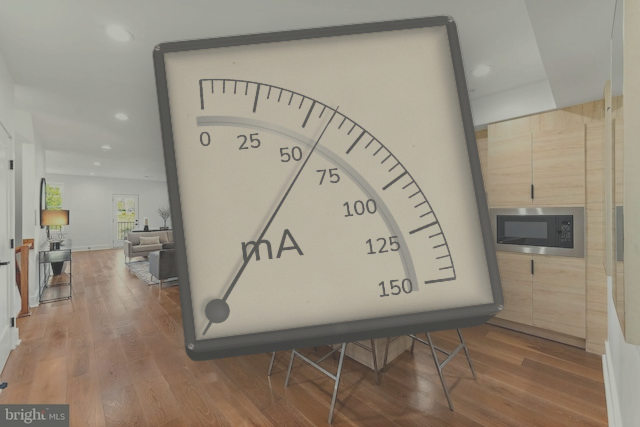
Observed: 60 mA
